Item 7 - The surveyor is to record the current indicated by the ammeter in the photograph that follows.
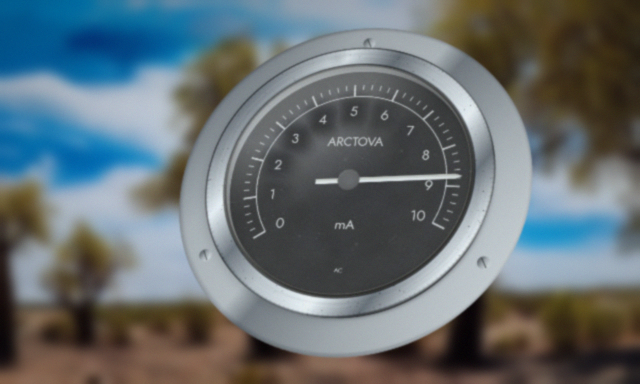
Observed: 8.8 mA
